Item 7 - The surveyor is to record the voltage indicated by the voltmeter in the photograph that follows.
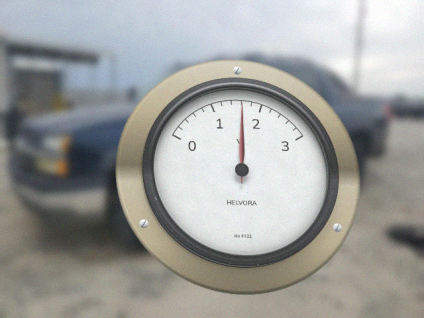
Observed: 1.6 V
